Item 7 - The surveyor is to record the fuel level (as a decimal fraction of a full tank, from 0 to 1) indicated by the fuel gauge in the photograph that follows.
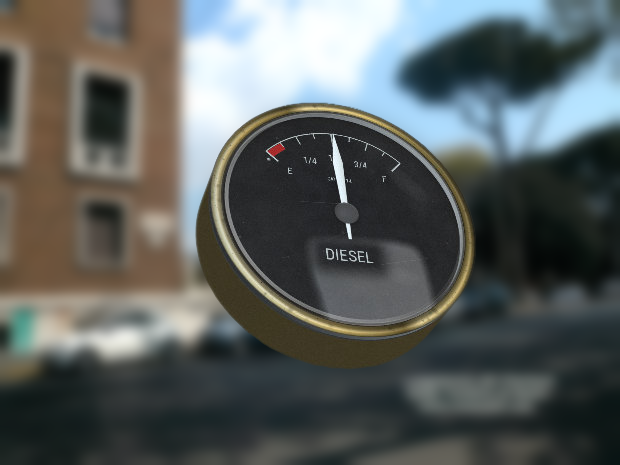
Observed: 0.5
